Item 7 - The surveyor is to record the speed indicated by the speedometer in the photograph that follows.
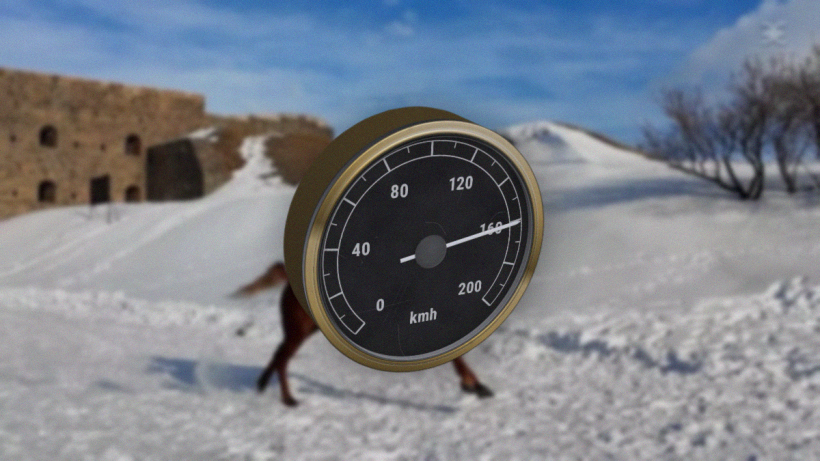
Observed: 160 km/h
